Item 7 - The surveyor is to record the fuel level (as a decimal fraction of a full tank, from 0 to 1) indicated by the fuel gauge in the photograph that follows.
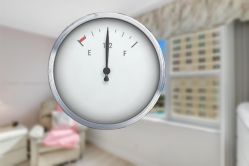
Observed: 0.5
